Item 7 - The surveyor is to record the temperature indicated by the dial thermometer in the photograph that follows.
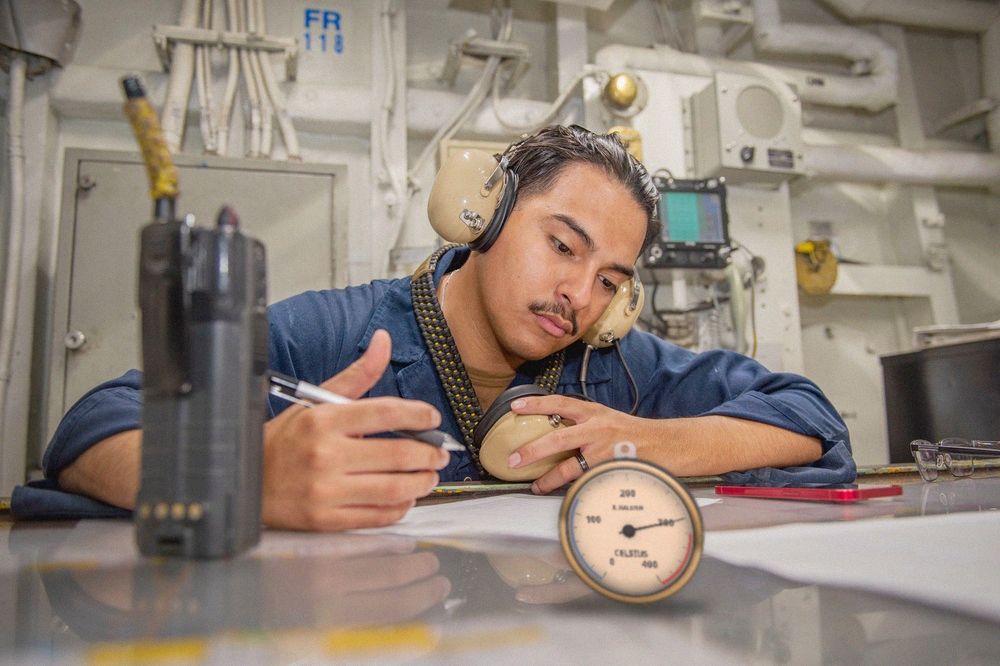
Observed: 300 °C
